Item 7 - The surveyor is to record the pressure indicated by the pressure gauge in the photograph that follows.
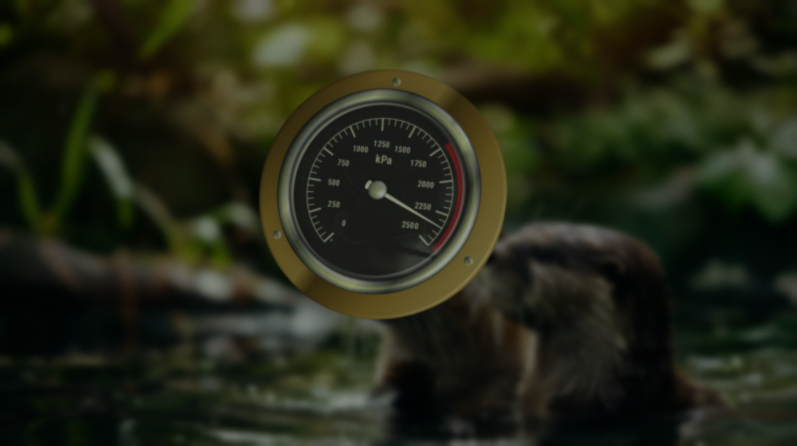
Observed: 2350 kPa
